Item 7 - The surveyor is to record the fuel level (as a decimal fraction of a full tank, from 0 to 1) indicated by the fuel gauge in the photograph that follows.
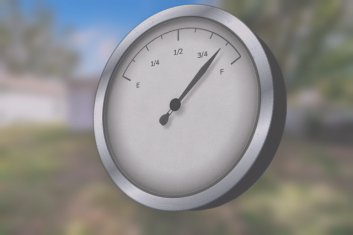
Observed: 0.875
